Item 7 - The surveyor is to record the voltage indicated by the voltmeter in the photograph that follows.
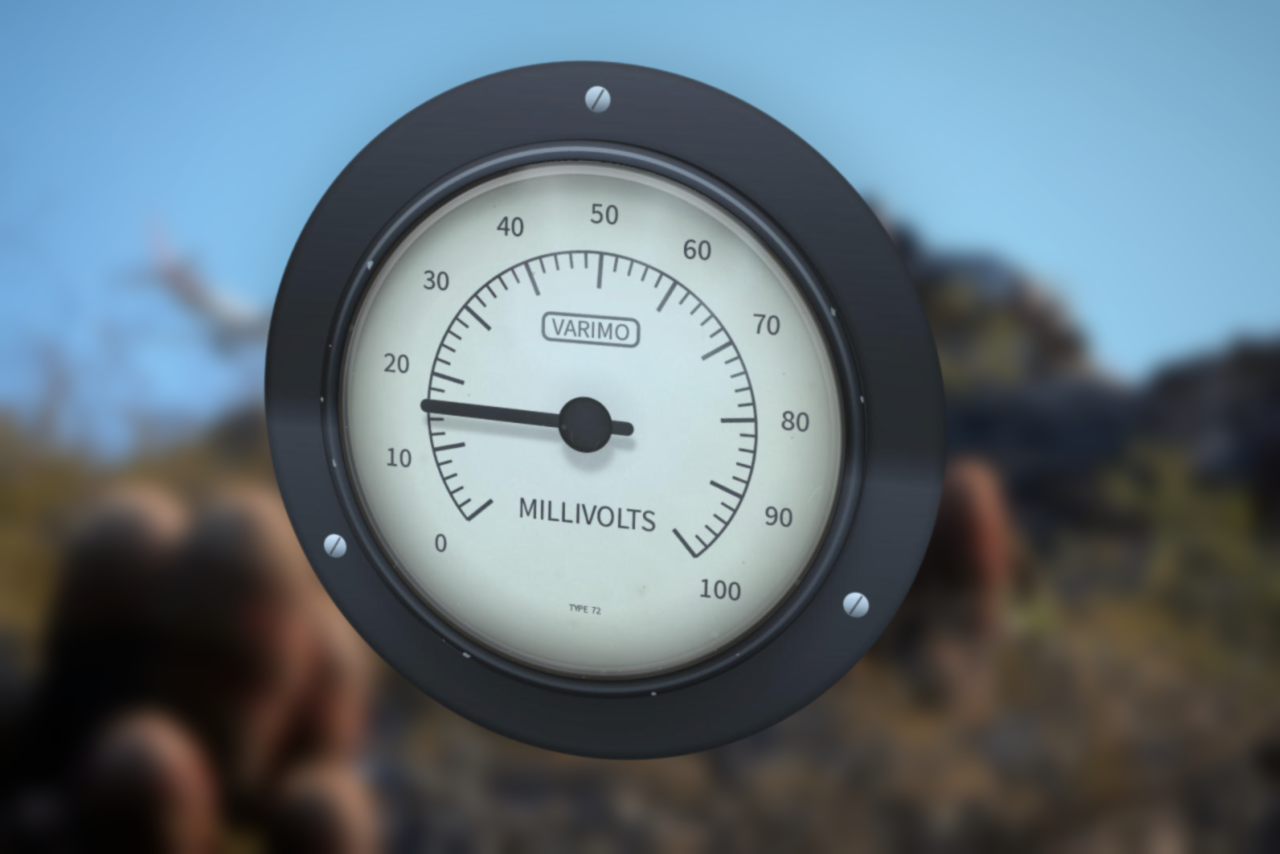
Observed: 16 mV
